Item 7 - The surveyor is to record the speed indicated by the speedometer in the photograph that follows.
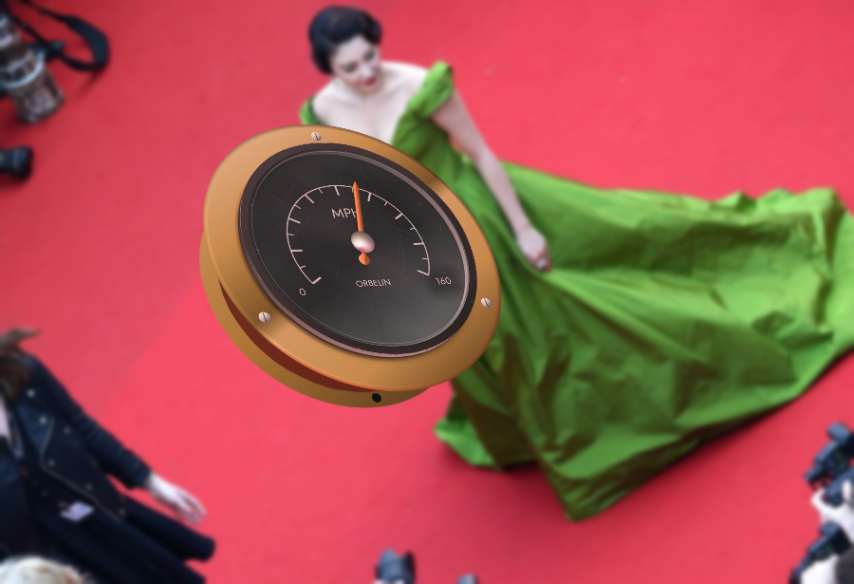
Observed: 90 mph
